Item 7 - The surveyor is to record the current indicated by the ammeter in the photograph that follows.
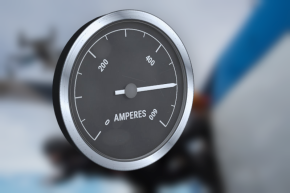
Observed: 500 A
